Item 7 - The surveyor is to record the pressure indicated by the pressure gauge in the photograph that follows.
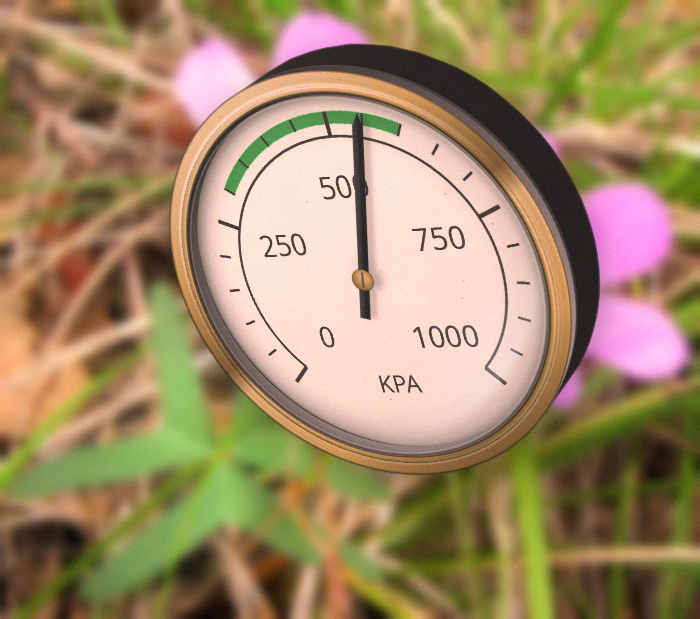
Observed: 550 kPa
